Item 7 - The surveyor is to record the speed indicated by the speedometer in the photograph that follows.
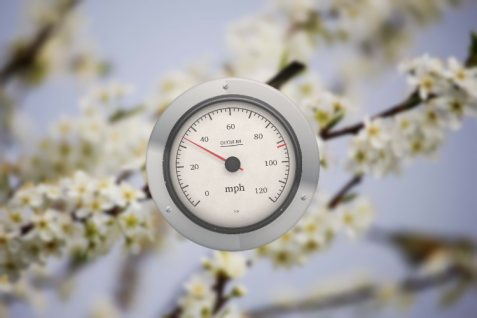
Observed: 34 mph
